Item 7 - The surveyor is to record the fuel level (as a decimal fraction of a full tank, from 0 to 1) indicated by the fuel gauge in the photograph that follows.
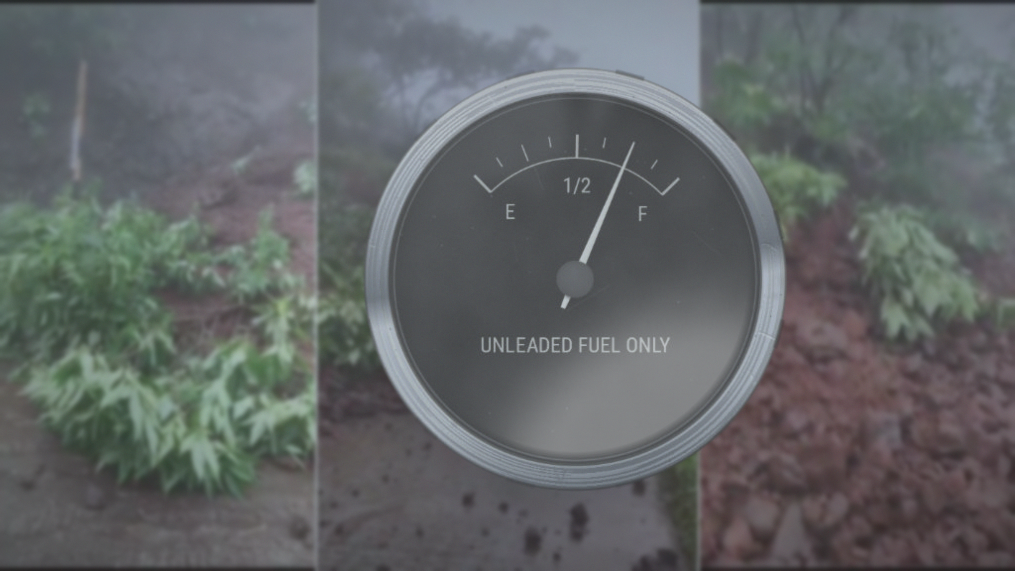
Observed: 0.75
